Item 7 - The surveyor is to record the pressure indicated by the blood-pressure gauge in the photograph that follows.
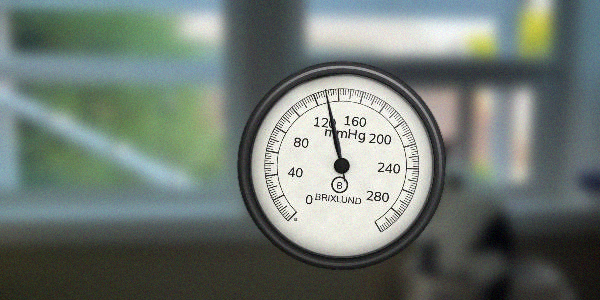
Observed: 130 mmHg
